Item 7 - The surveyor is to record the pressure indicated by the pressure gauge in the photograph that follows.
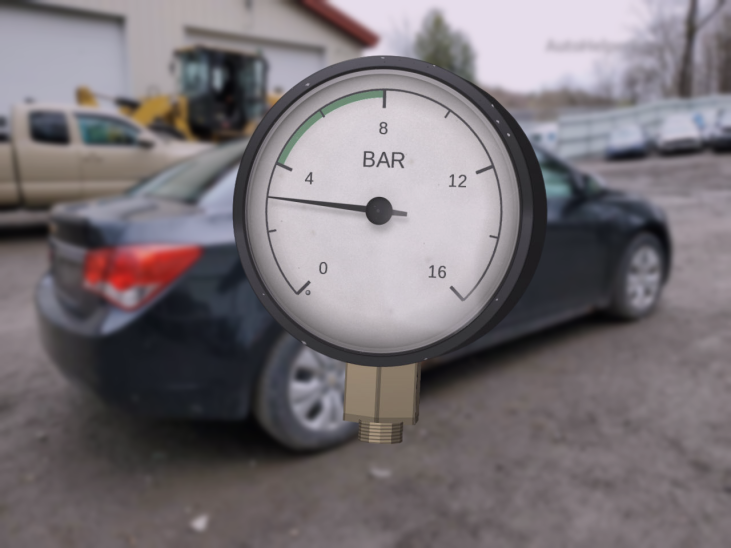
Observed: 3 bar
